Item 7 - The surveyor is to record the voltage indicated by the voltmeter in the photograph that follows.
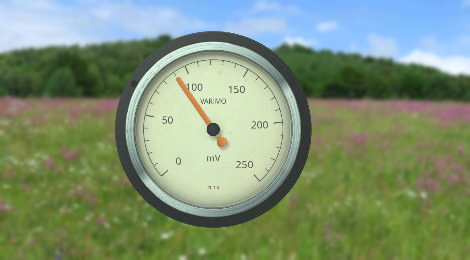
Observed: 90 mV
